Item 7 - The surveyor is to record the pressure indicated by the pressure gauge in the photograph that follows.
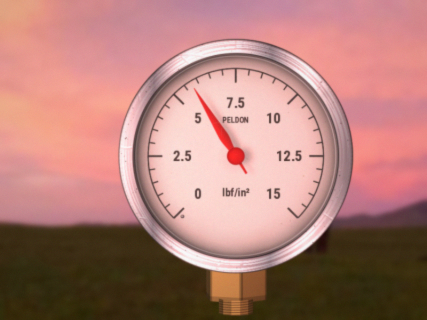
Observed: 5.75 psi
